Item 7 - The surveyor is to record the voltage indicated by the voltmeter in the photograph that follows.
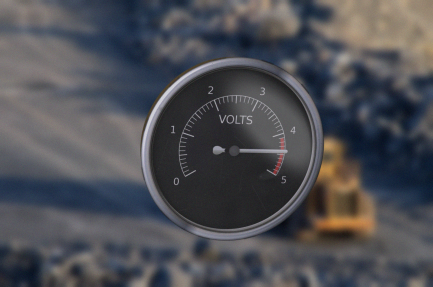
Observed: 4.4 V
